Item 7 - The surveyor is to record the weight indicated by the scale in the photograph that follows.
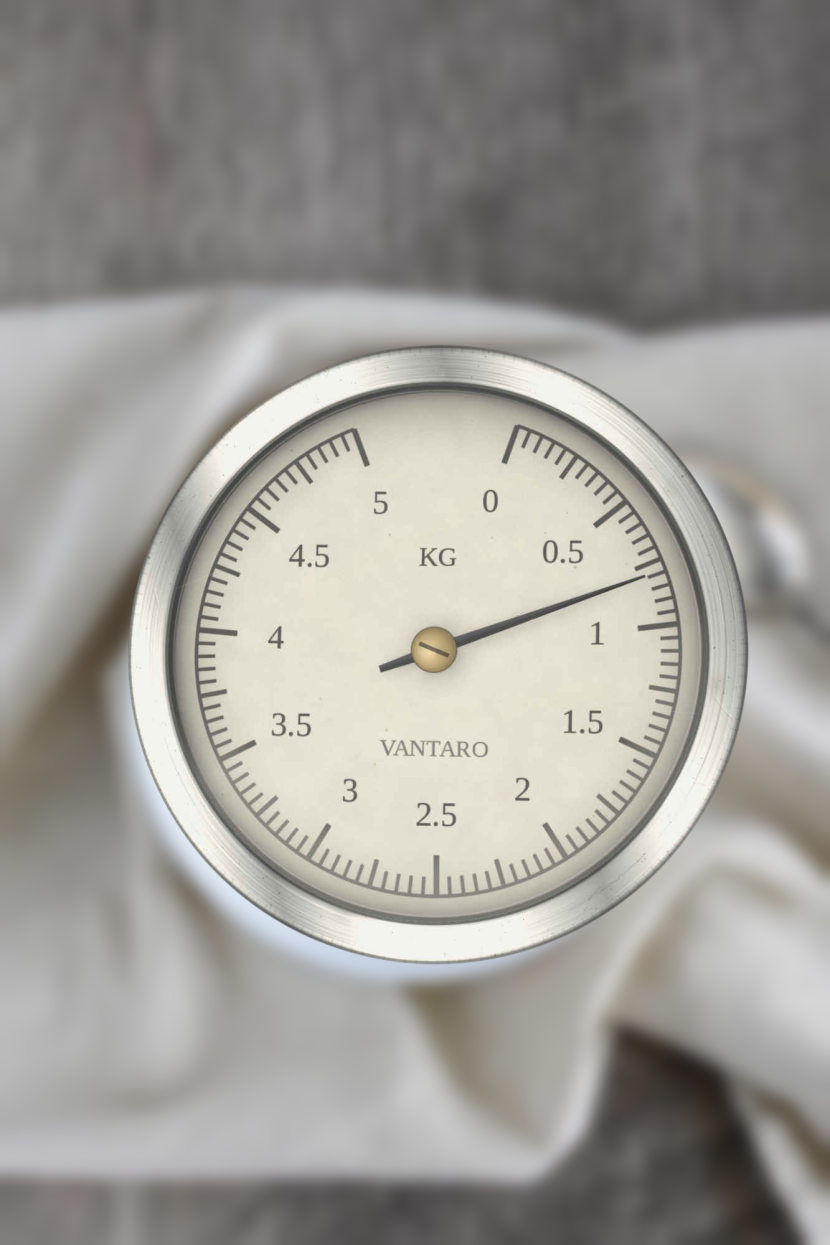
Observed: 0.8 kg
